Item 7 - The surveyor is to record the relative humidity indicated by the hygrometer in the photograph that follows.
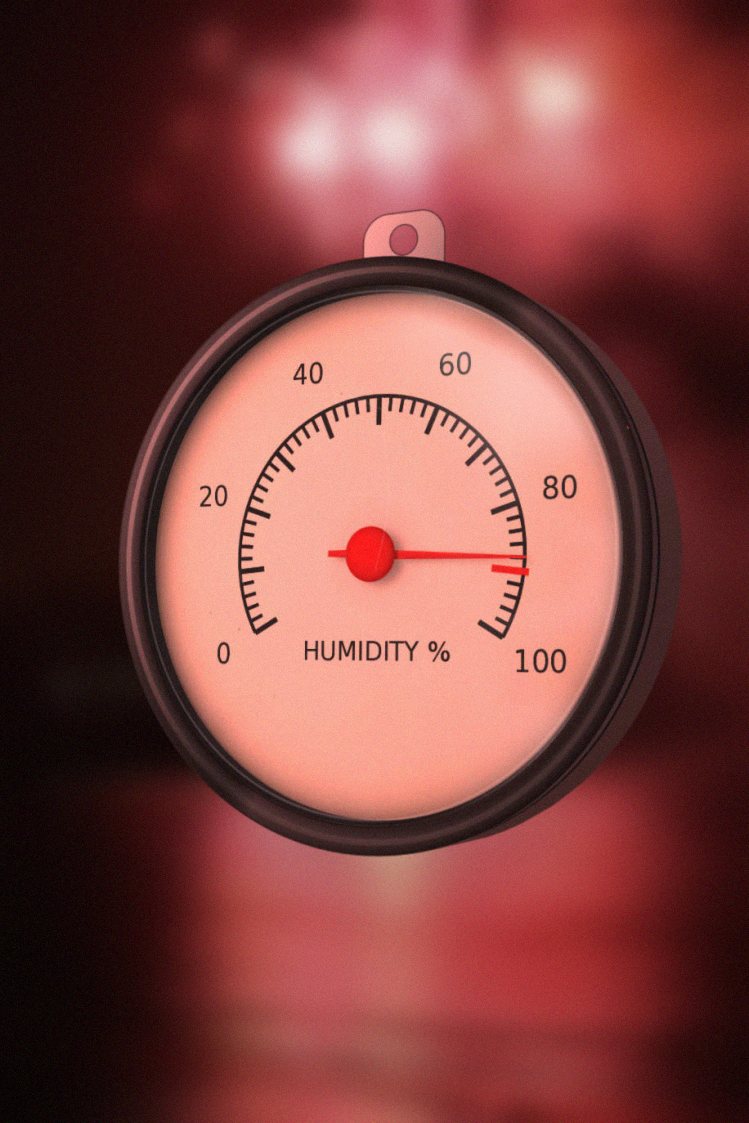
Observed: 88 %
